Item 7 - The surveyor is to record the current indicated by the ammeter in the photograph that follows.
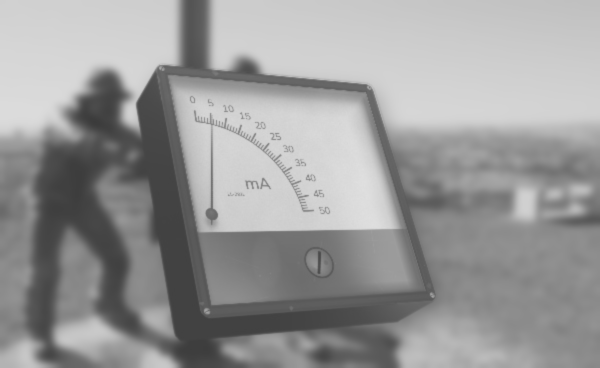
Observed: 5 mA
